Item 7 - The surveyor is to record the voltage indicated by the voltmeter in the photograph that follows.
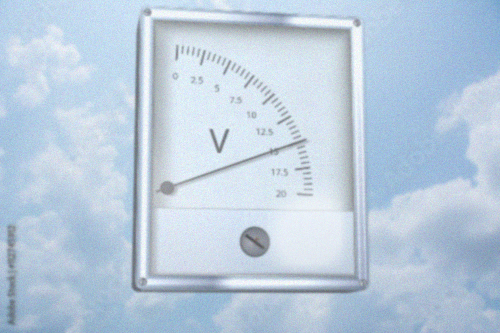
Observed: 15 V
